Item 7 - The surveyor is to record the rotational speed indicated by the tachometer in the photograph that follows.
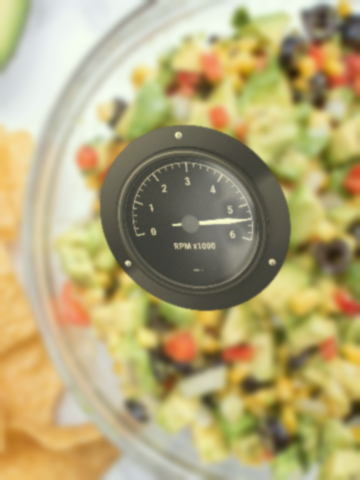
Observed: 5400 rpm
